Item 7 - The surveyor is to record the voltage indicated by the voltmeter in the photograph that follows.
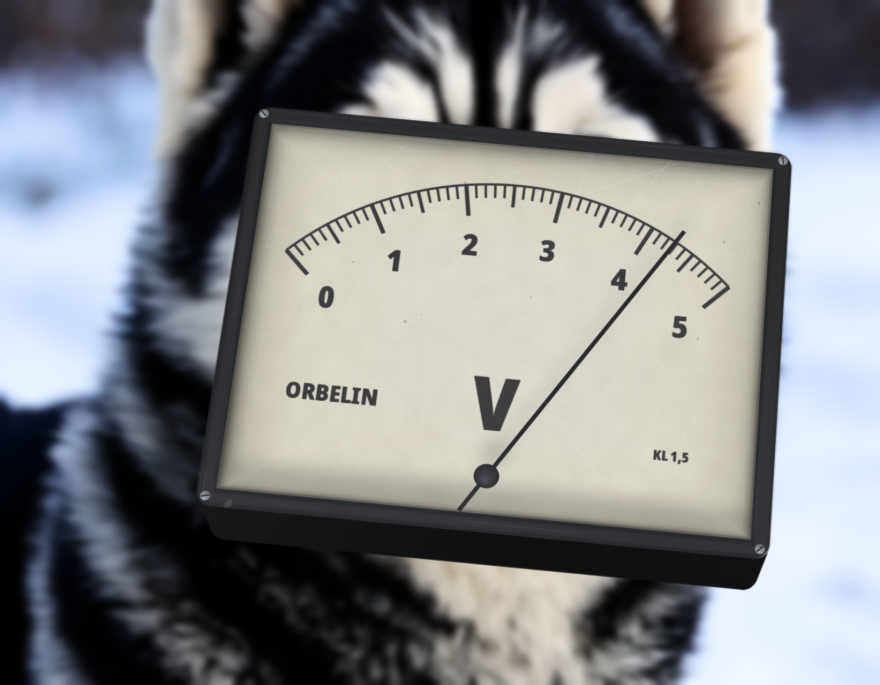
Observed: 4.3 V
